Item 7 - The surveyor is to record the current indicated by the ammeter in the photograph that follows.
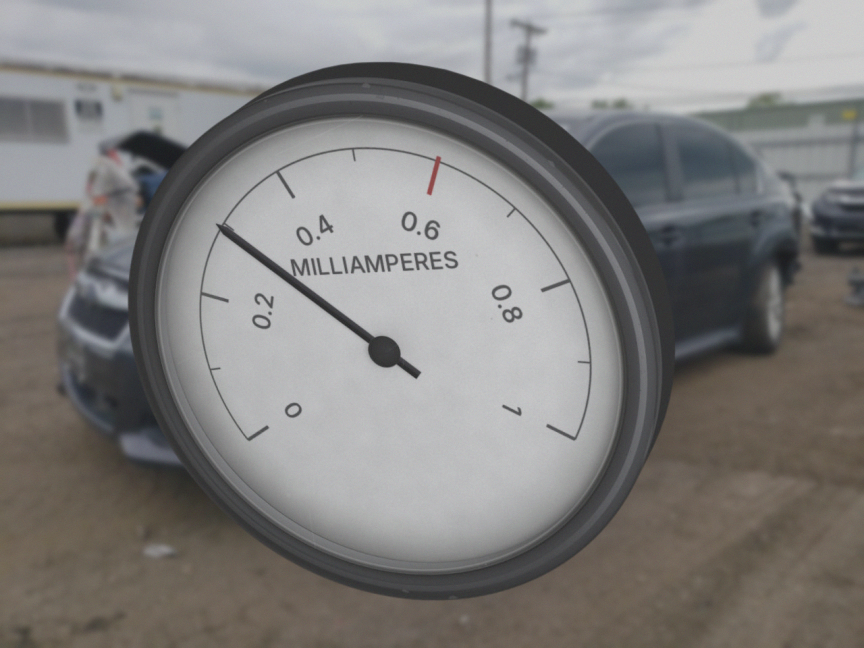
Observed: 0.3 mA
